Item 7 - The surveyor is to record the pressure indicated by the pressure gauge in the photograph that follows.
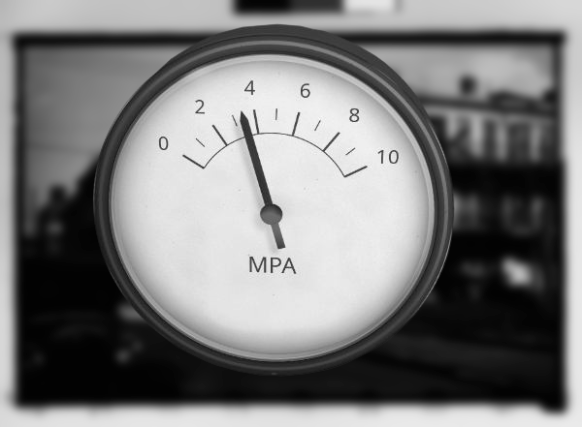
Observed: 3.5 MPa
